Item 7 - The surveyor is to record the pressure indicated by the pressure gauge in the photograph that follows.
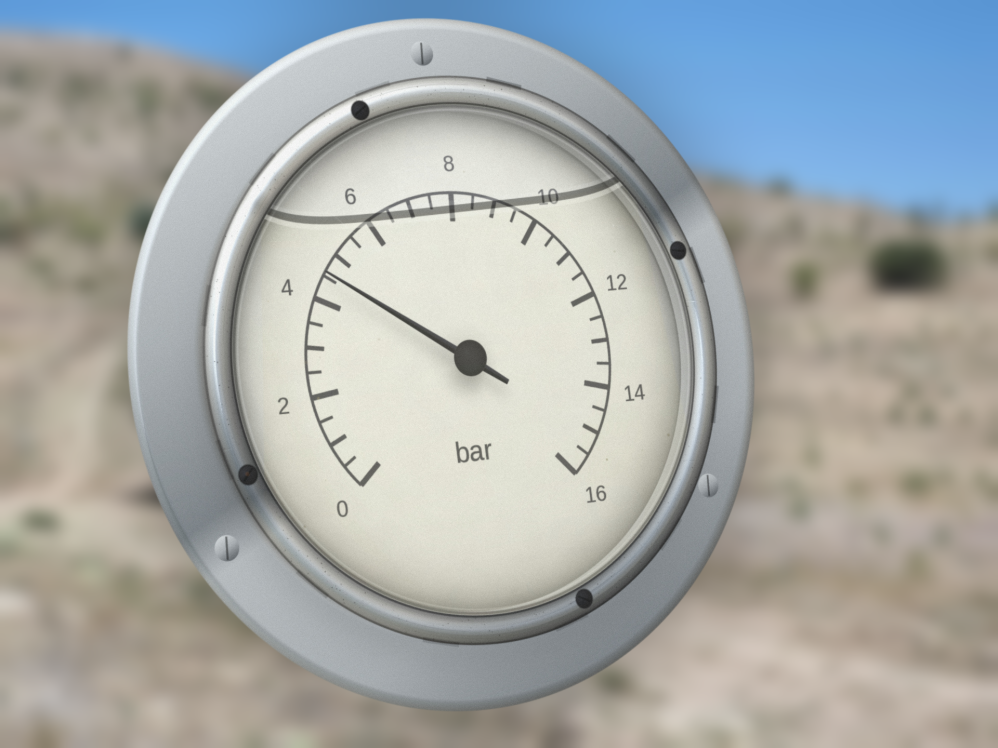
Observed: 4.5 bar
